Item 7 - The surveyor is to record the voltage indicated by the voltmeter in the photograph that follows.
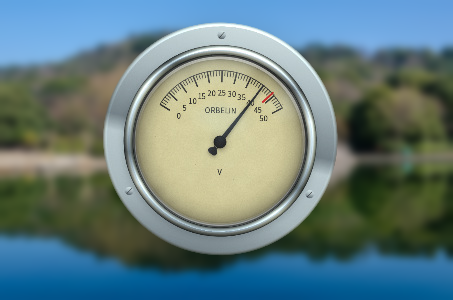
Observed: 40 V
